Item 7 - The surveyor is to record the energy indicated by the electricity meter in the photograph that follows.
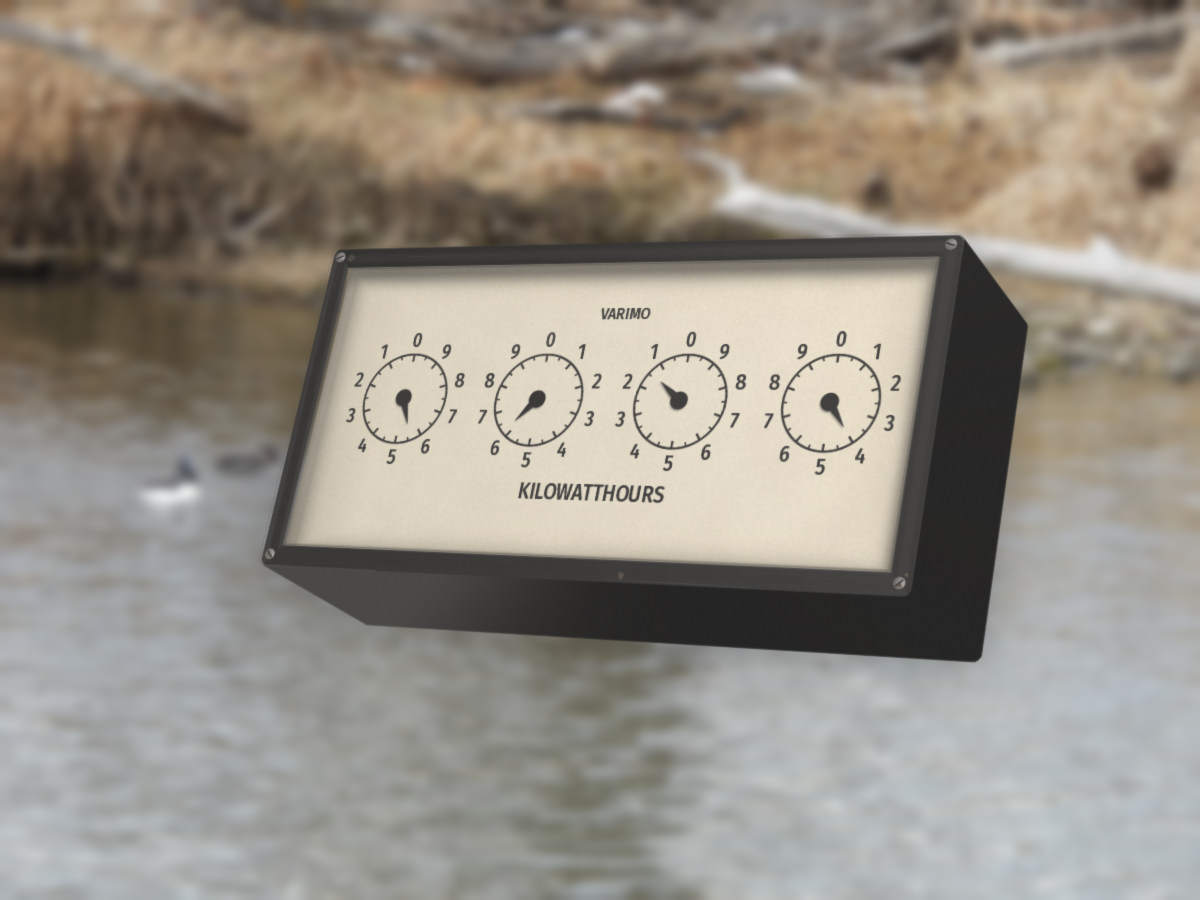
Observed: 5614 kWh
